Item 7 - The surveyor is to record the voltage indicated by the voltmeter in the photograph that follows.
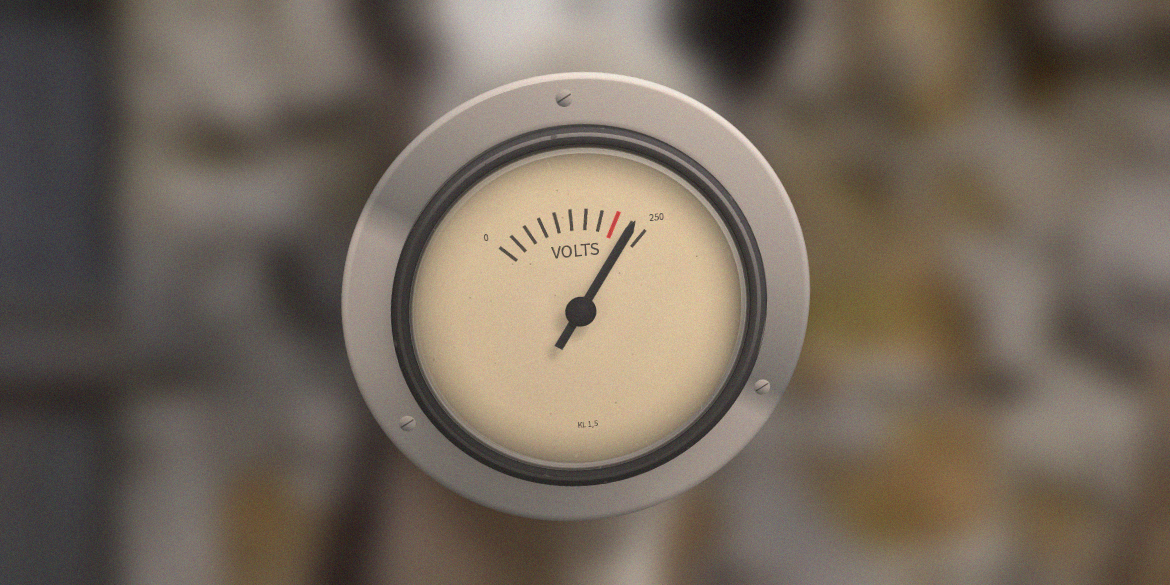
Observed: 225 V
